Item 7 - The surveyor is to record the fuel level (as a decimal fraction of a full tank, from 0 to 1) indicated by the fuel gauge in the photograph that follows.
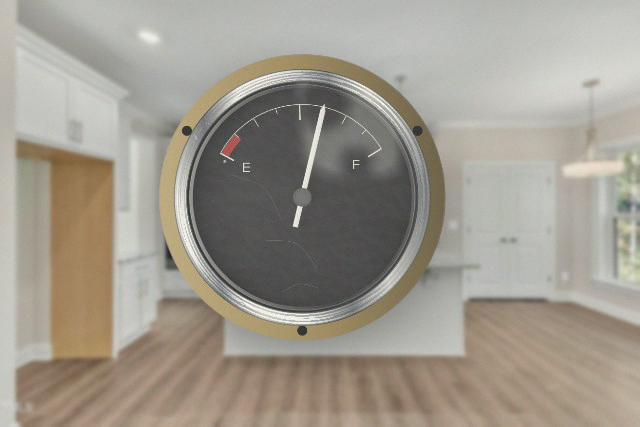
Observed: 0.625
